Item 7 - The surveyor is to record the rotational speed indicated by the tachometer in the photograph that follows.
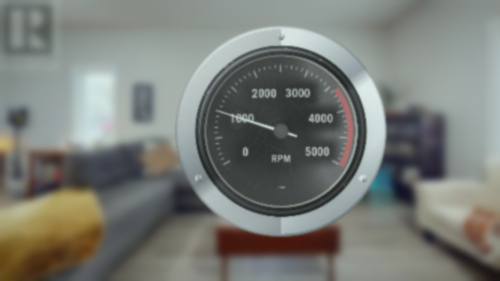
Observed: 1000 rpm
